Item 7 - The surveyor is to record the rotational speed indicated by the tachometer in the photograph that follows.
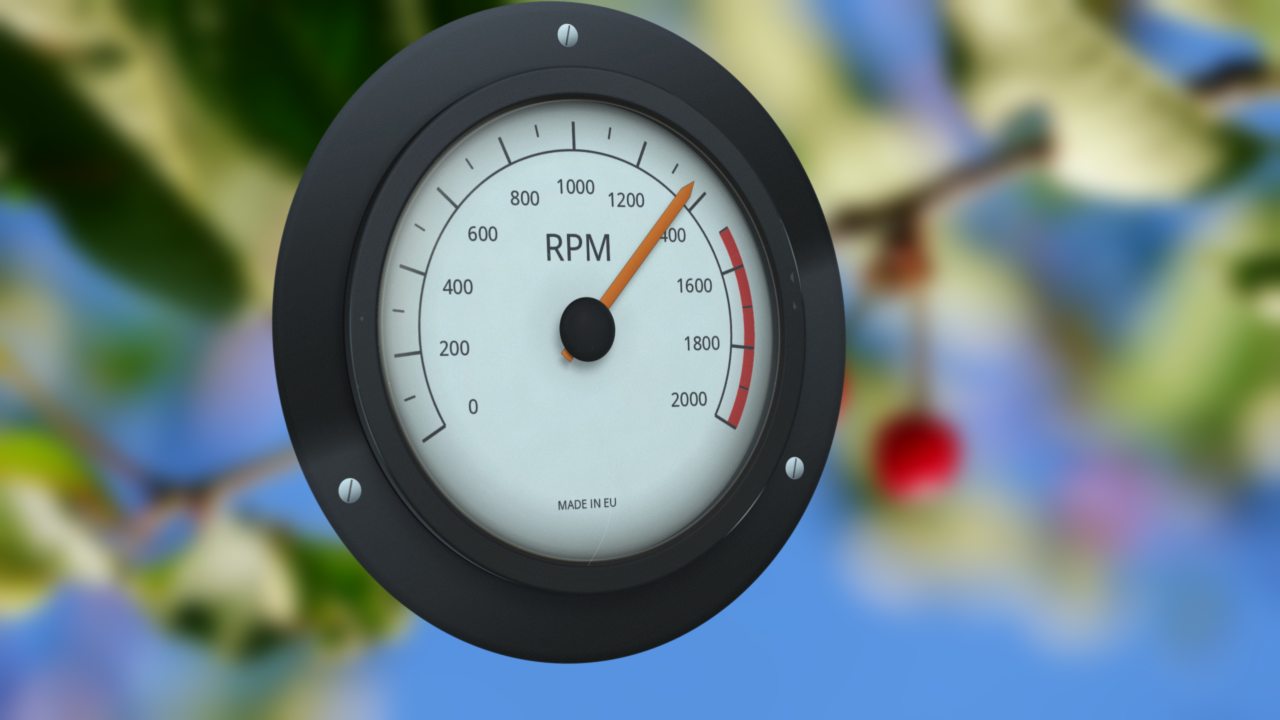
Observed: 1350 rpm
